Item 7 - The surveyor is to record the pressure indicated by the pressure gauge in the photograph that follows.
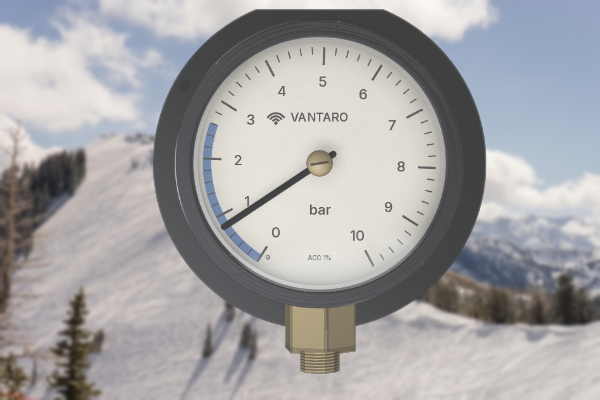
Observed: 0.8 bar
